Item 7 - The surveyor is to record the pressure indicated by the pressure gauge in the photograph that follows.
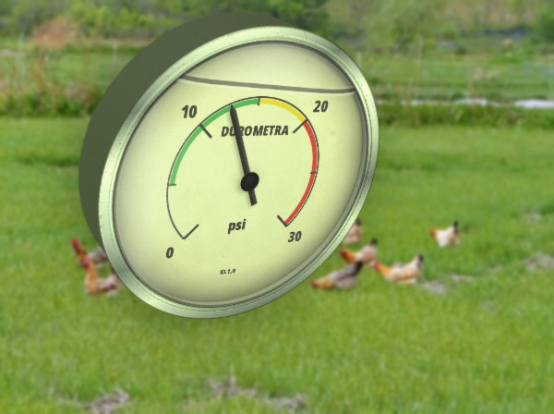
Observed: 12.5 psi
